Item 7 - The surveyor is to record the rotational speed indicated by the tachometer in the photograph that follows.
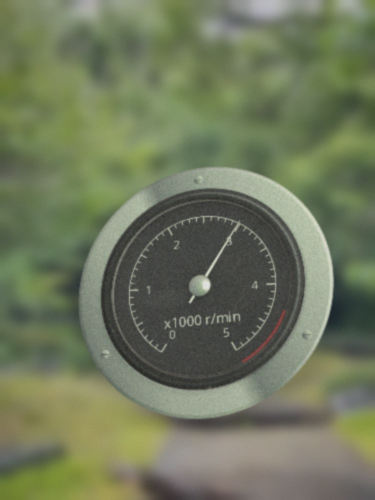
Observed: 3000 rpm
